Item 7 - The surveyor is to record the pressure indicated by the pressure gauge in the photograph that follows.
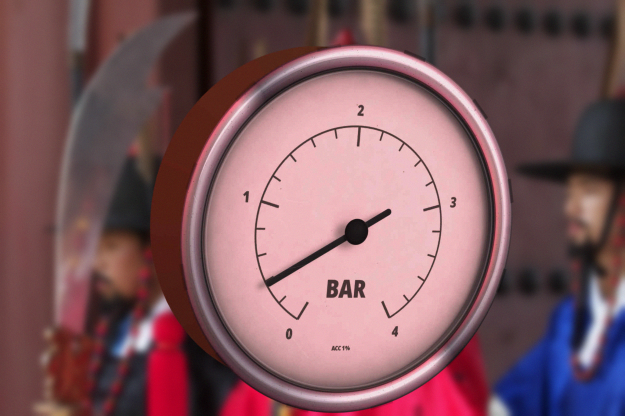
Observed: 0.4 bar
